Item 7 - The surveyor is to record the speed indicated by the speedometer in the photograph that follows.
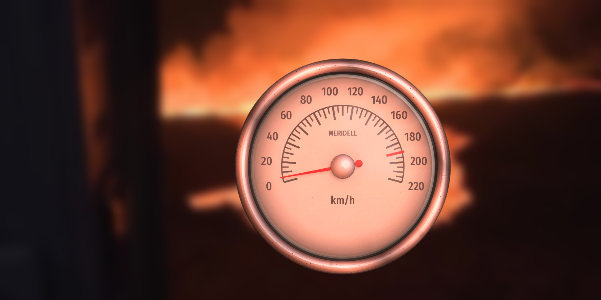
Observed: 5 km/h
